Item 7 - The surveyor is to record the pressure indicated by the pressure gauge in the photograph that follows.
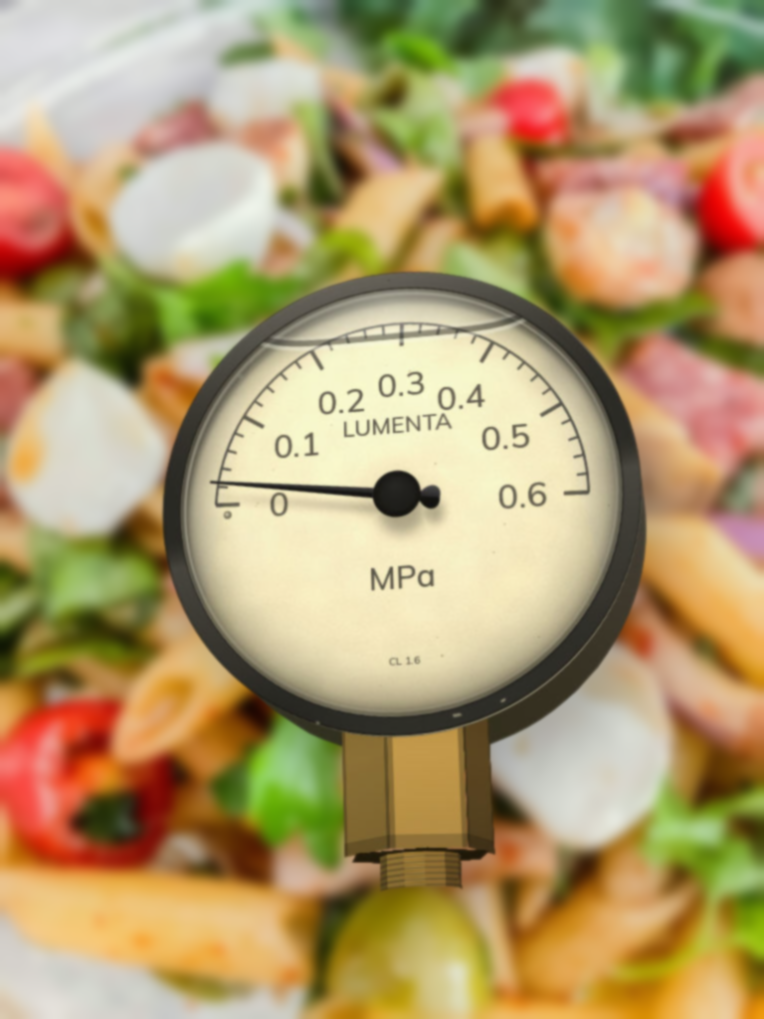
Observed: 0.02 MPa
